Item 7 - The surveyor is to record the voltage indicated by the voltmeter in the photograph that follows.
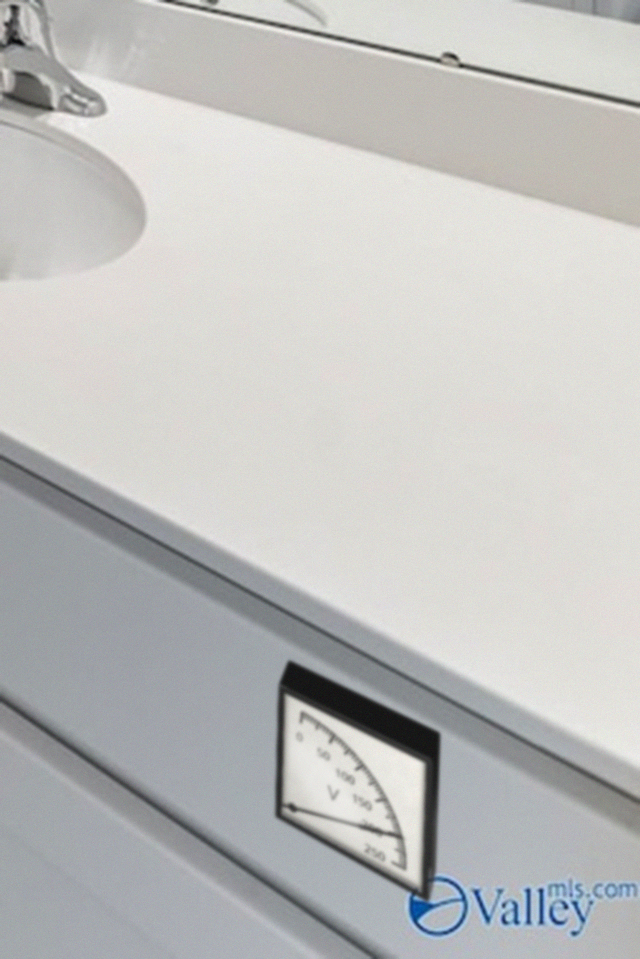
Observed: 200 V
